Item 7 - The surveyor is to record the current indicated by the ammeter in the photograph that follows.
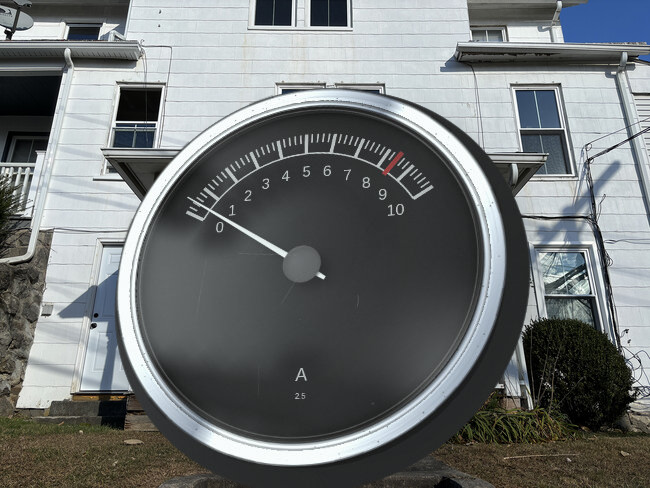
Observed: 0.4 A
